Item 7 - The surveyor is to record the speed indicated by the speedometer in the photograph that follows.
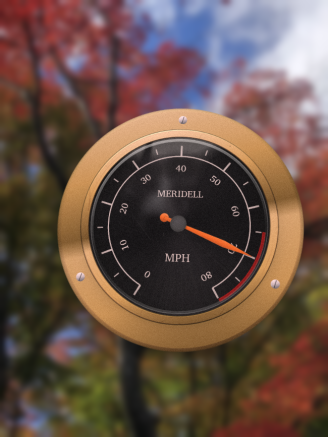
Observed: 70 mph
